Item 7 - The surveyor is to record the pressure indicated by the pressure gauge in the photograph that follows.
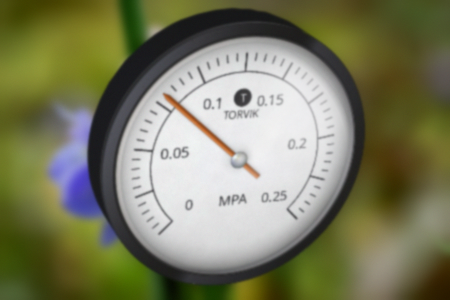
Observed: 0.08 MPa
